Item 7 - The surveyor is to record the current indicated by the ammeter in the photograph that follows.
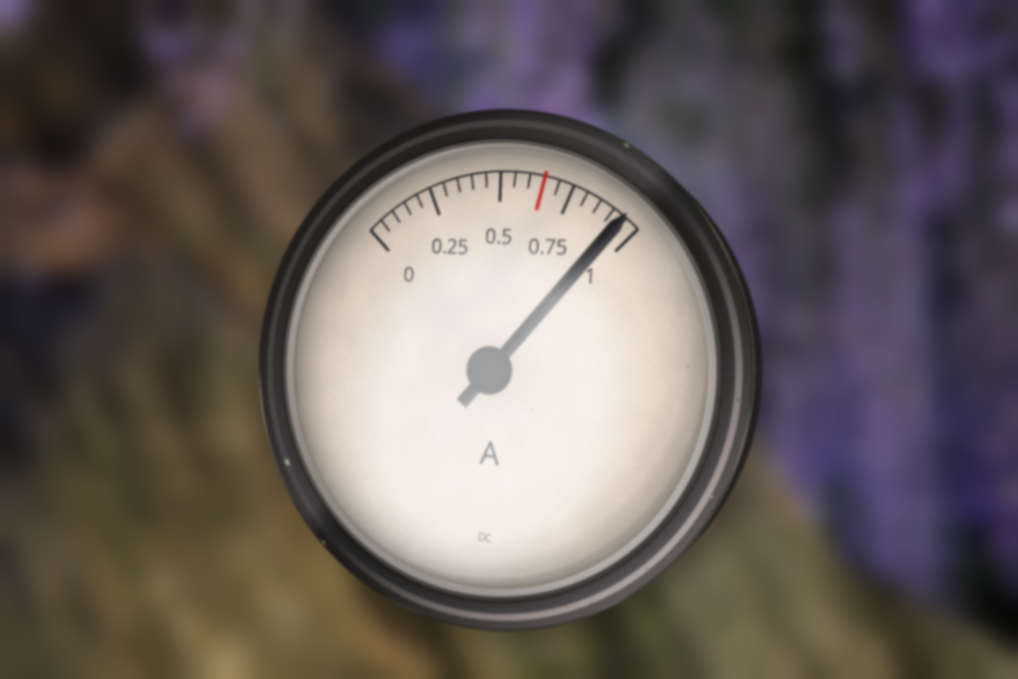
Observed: 0.95 A
